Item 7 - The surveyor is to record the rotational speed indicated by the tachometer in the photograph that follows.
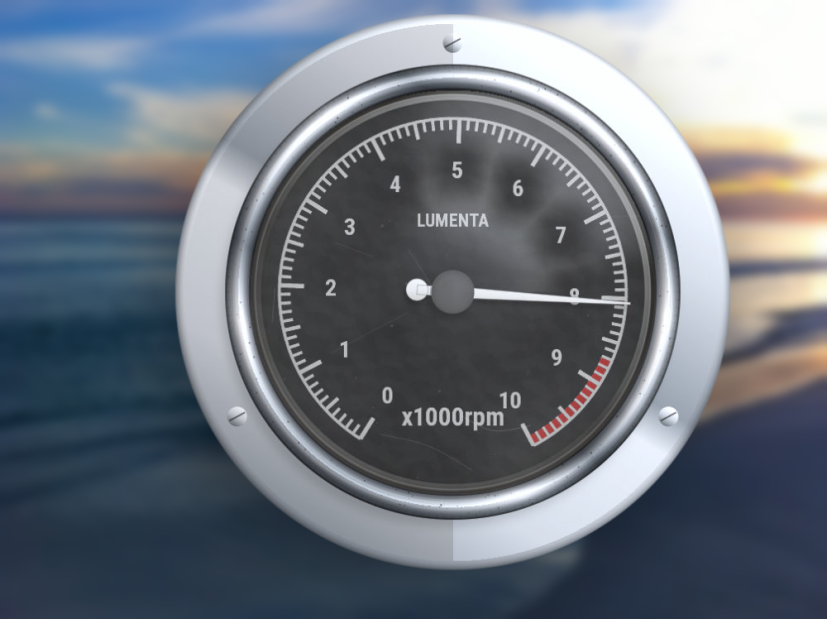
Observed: 8050 rpm
